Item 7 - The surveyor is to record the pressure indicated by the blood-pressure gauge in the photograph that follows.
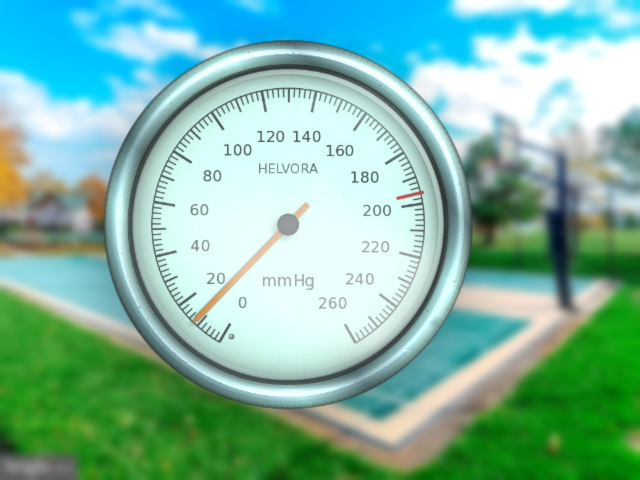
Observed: 12 mmHg
